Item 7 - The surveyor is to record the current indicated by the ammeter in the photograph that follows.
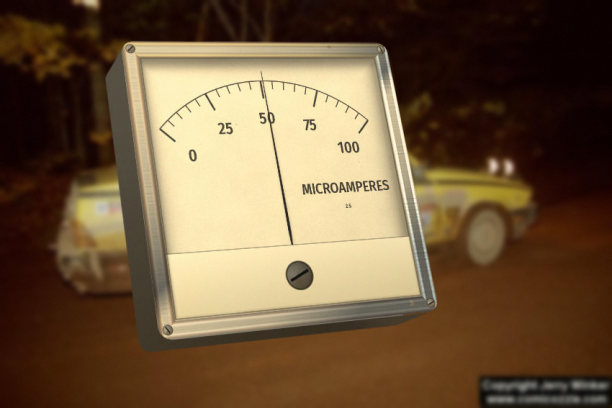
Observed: 50 µA
